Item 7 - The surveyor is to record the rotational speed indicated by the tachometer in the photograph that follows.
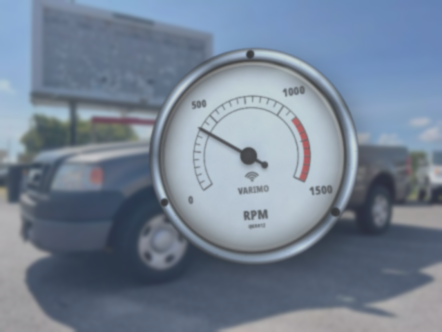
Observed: 400 rpm
